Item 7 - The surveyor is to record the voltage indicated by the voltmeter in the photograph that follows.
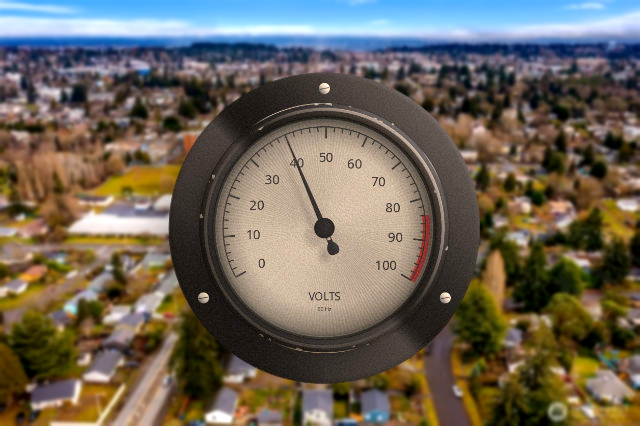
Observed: 40 V
